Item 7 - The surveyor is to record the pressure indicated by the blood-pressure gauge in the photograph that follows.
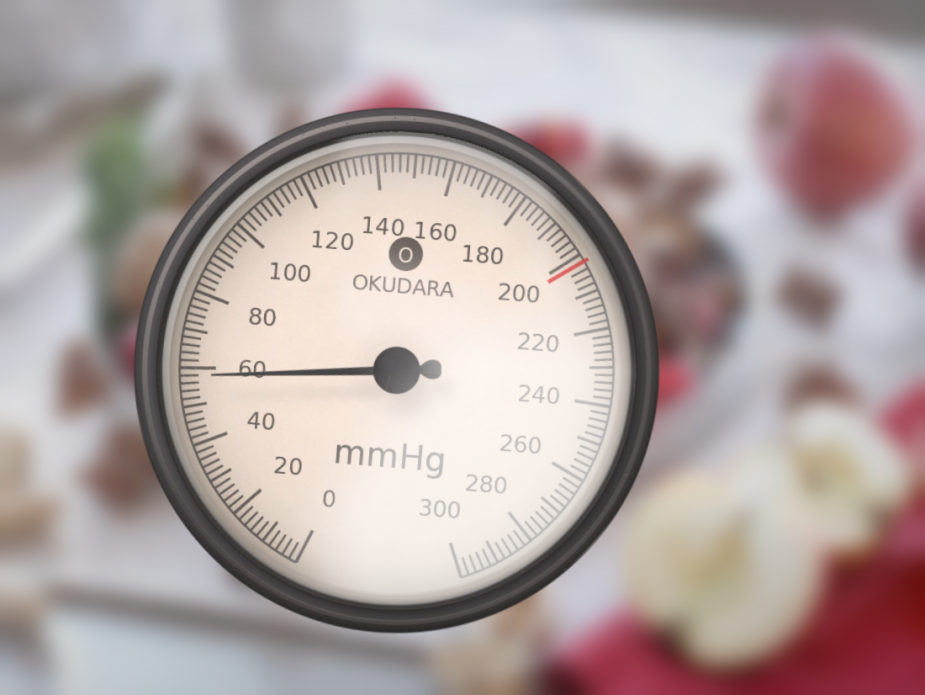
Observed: 58 mmHg
